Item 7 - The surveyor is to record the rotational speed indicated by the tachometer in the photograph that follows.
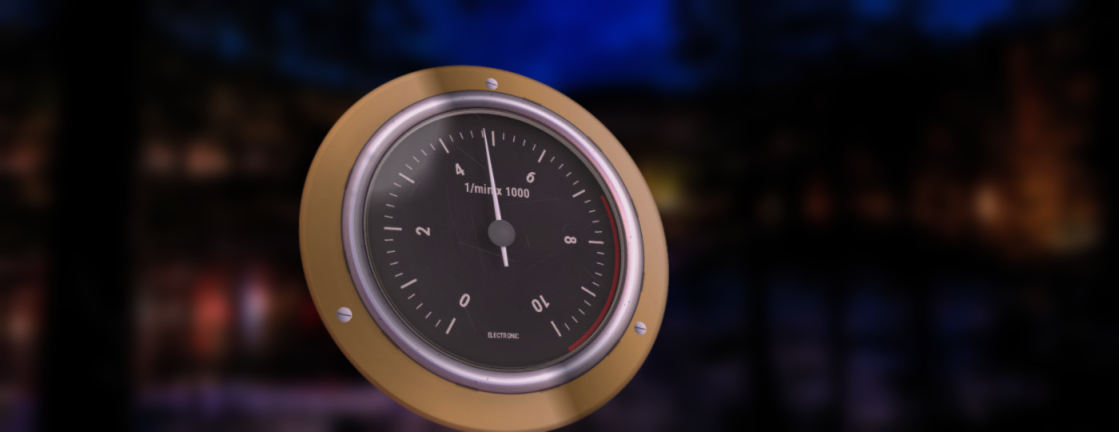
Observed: 4800 rpm
